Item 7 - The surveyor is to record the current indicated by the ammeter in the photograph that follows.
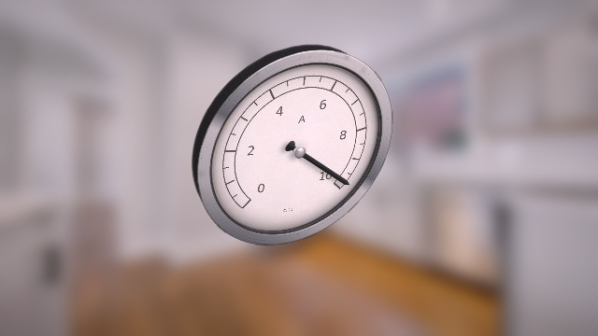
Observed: 9.75 A
